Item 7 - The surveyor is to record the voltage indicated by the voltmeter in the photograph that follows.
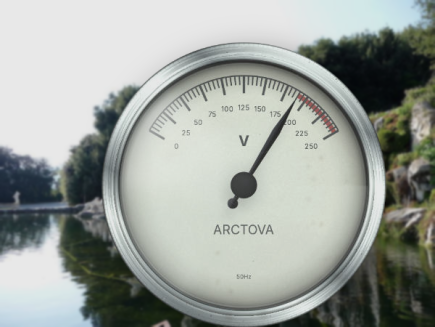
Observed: 190 V
